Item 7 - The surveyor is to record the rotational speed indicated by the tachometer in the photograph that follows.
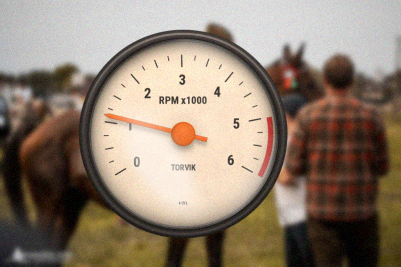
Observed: 1125 rpm
